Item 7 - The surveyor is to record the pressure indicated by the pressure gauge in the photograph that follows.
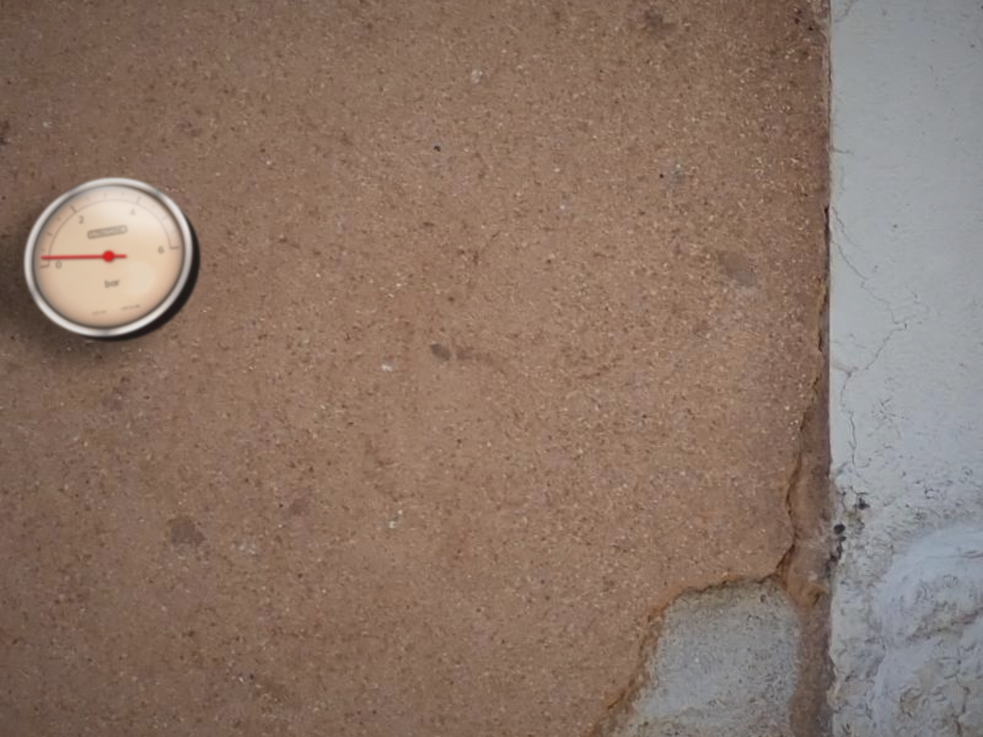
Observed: 0.25 bar
